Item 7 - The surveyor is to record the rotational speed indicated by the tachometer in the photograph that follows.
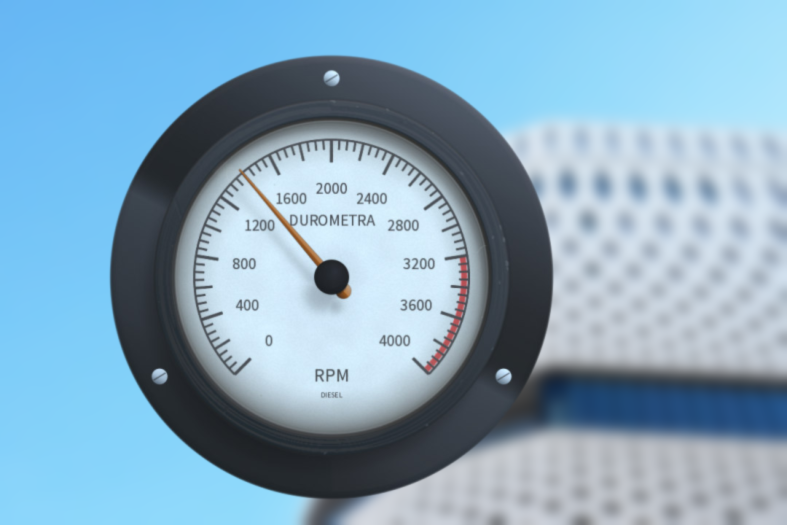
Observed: 1400 rpm
